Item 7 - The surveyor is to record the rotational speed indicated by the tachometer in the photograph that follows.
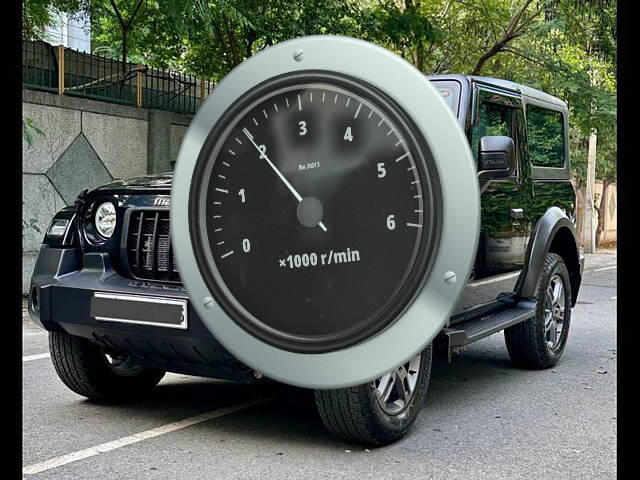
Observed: 2000 rpm
